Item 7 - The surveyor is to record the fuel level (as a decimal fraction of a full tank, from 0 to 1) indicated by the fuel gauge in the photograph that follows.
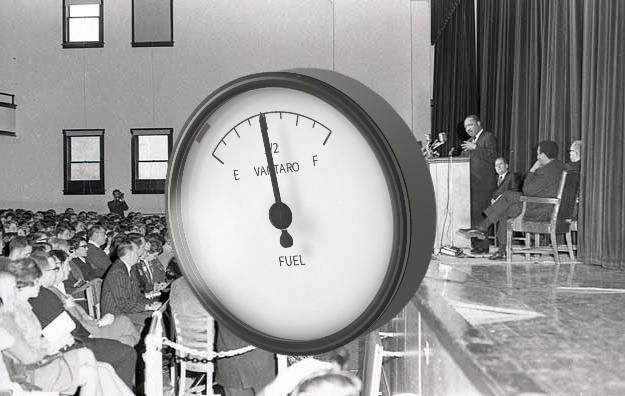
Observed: 0.5
